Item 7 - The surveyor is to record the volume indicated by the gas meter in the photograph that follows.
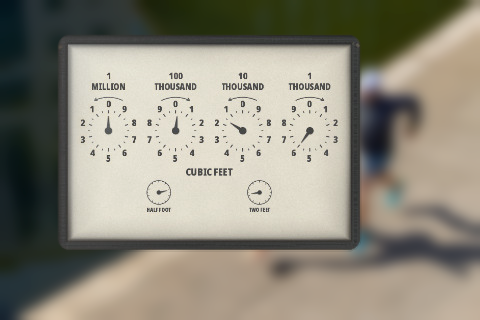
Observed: 1600 ft³
